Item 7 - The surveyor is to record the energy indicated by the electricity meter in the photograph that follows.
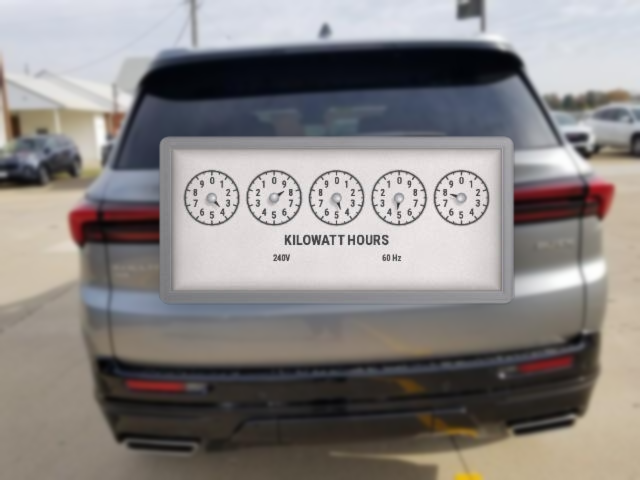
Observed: 38448 kWh
